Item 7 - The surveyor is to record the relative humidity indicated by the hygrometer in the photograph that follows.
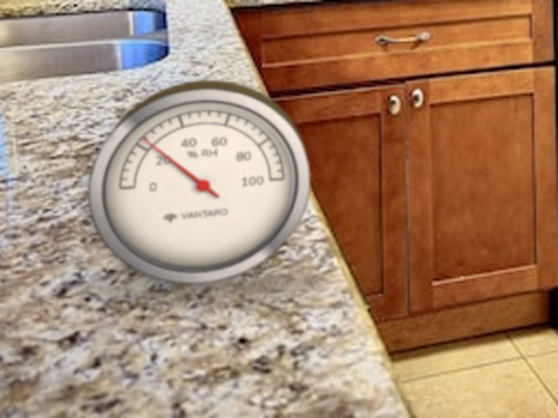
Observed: 24 %
